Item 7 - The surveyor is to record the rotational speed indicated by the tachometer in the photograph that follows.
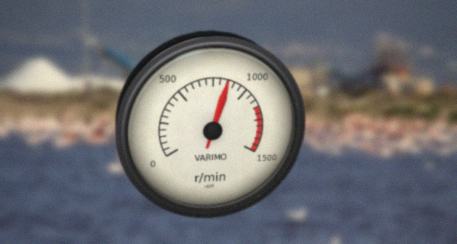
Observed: 850 rpm
